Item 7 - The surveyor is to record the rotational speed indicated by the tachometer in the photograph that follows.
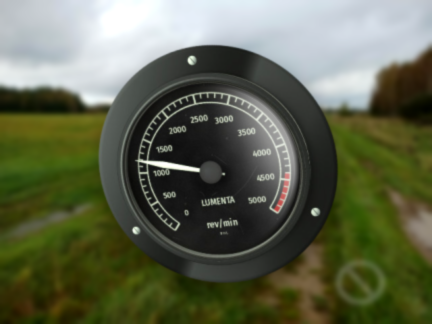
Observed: 1200 rpm
